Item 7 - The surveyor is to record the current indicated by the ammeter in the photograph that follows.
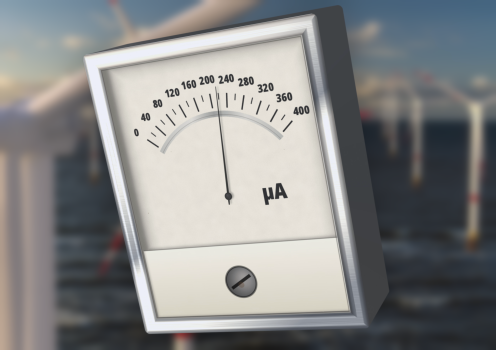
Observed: 220 µA
